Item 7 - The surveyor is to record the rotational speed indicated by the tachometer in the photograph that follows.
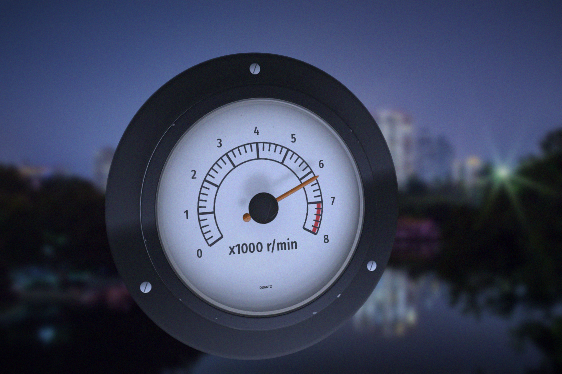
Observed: 6200 rpm
